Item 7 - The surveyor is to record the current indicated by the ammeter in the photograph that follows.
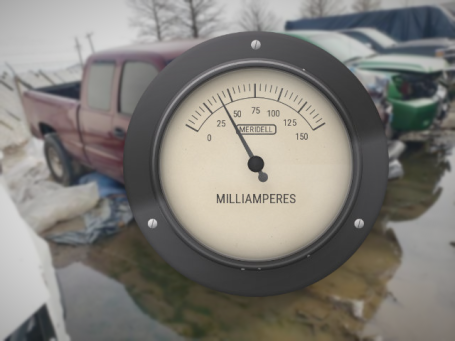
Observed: 40 mA
